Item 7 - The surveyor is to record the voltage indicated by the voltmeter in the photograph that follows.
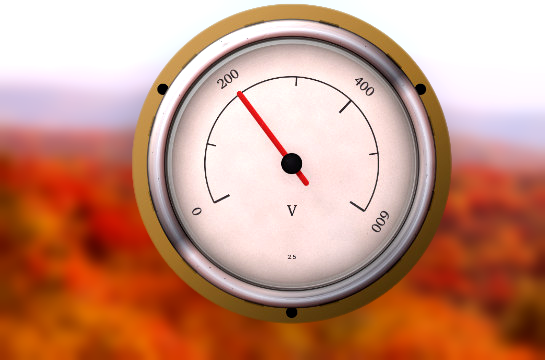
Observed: 200 V
